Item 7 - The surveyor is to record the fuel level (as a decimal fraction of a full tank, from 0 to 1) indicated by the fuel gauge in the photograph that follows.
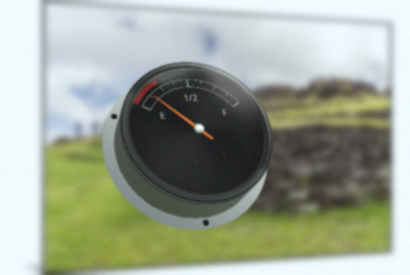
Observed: 0.125
